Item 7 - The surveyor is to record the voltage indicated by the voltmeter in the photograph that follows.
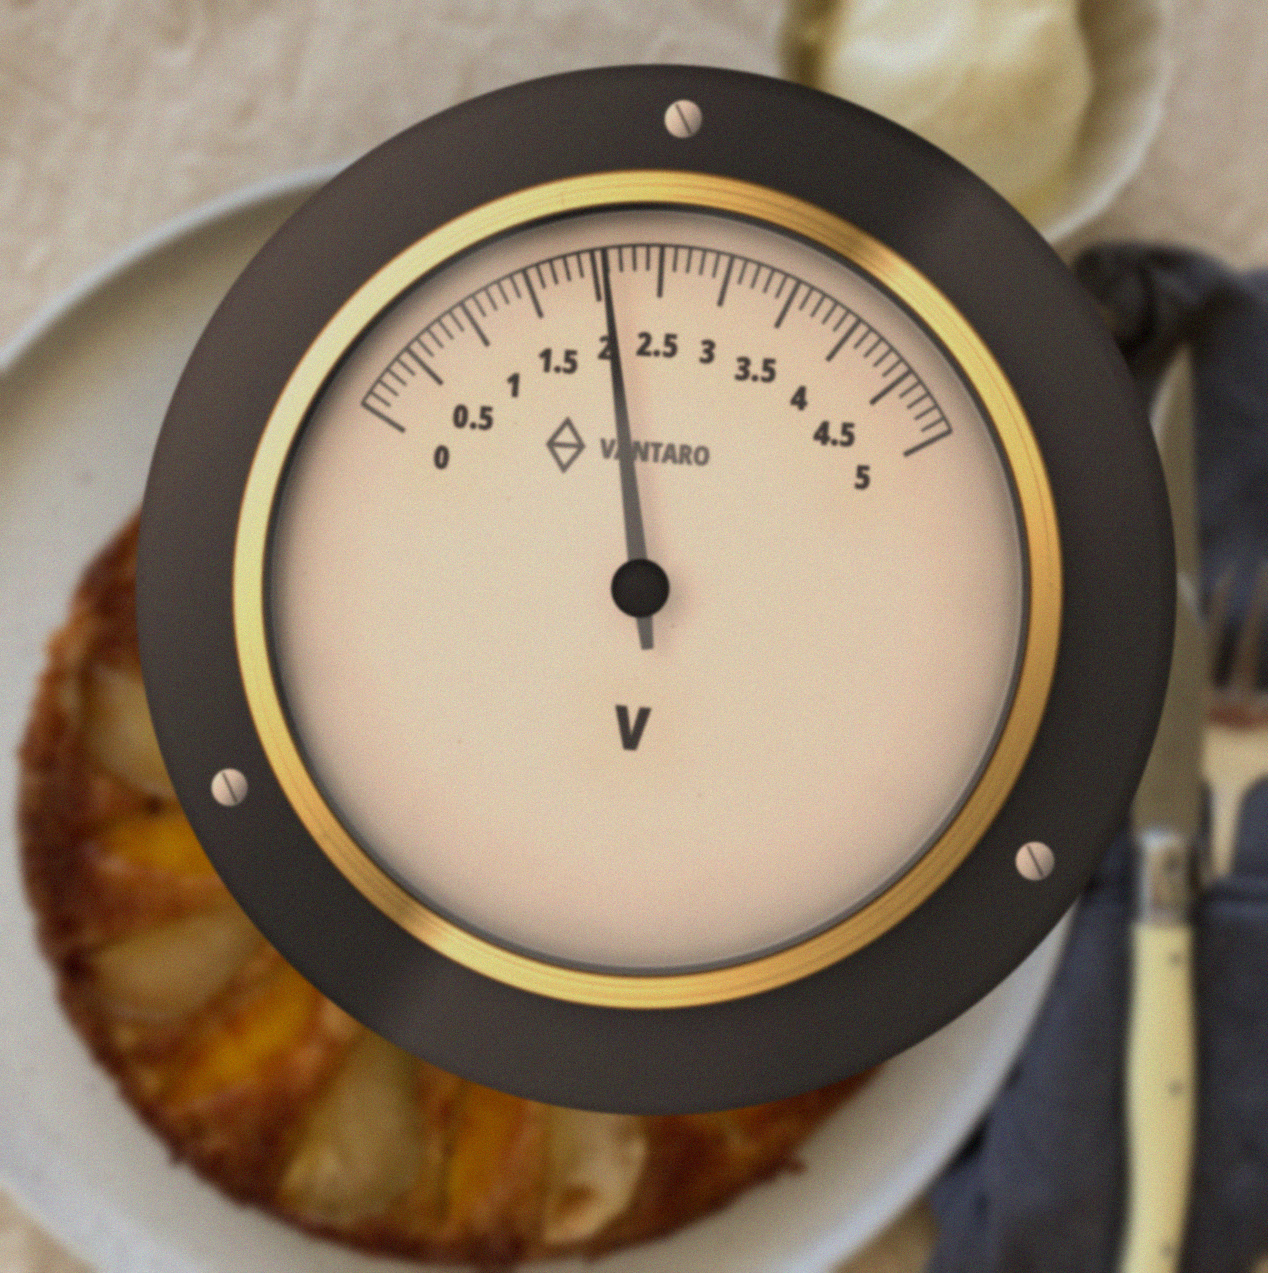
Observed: 2.1 V
